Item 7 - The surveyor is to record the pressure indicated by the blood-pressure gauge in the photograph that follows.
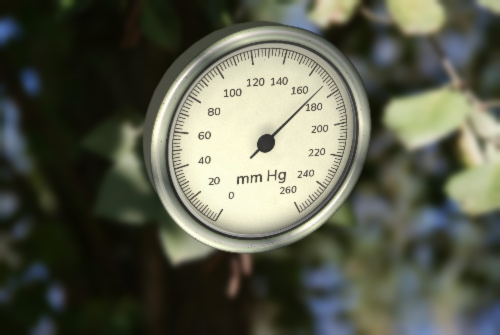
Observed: 170 mmHg
